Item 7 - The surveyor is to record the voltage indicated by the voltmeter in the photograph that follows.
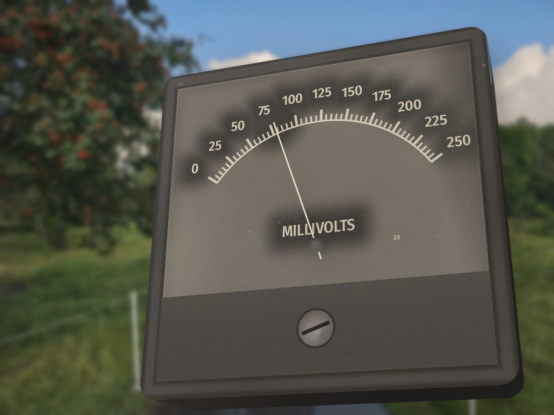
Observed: 80 mV
